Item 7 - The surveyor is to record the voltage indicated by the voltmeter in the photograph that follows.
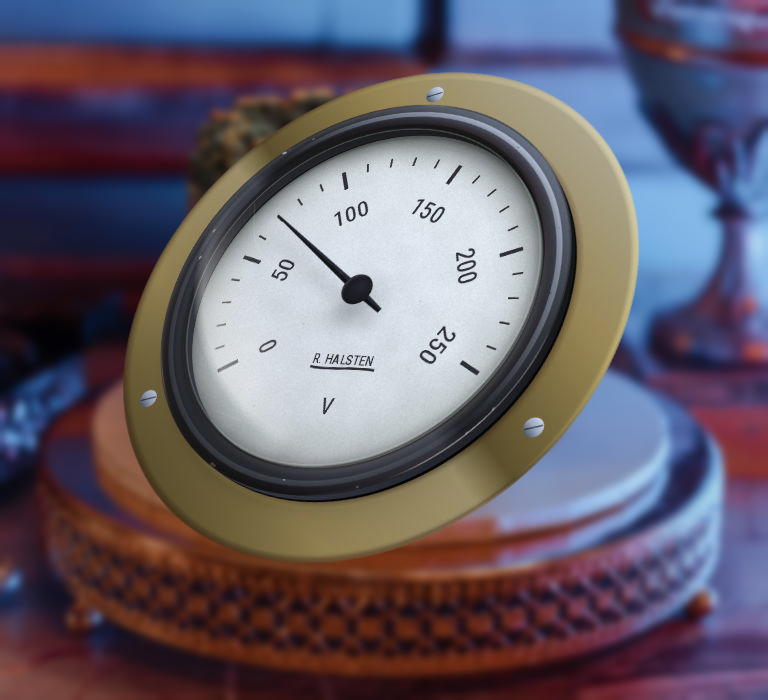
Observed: 70 V
